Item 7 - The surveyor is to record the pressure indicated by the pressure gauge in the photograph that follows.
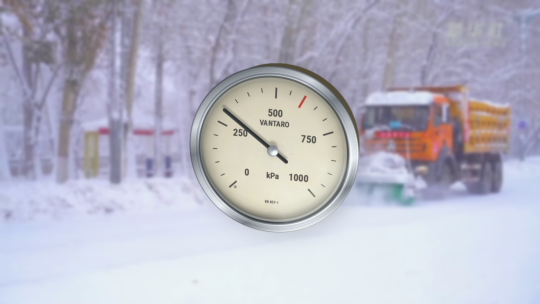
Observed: 300 kPa
